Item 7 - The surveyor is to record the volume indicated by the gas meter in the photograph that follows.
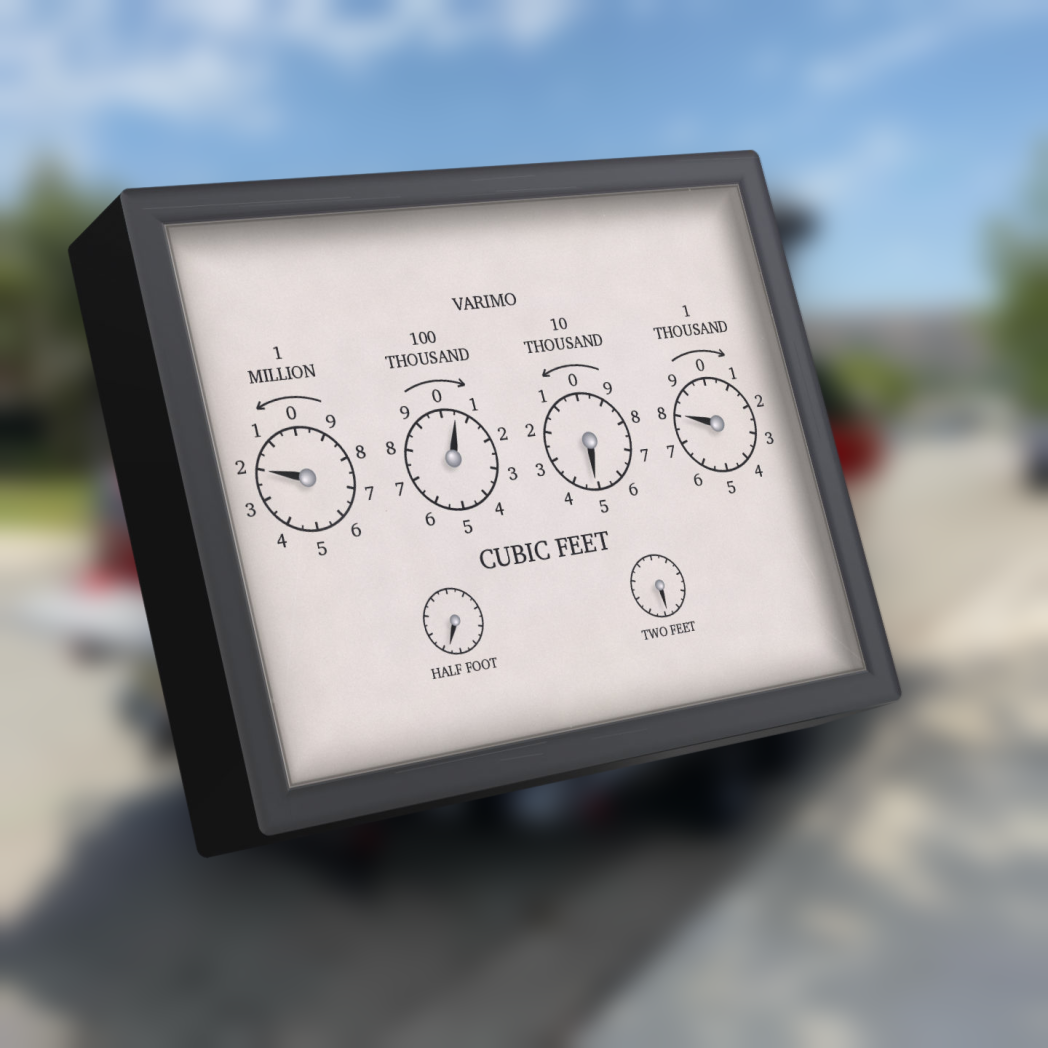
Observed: 204800 ft³
